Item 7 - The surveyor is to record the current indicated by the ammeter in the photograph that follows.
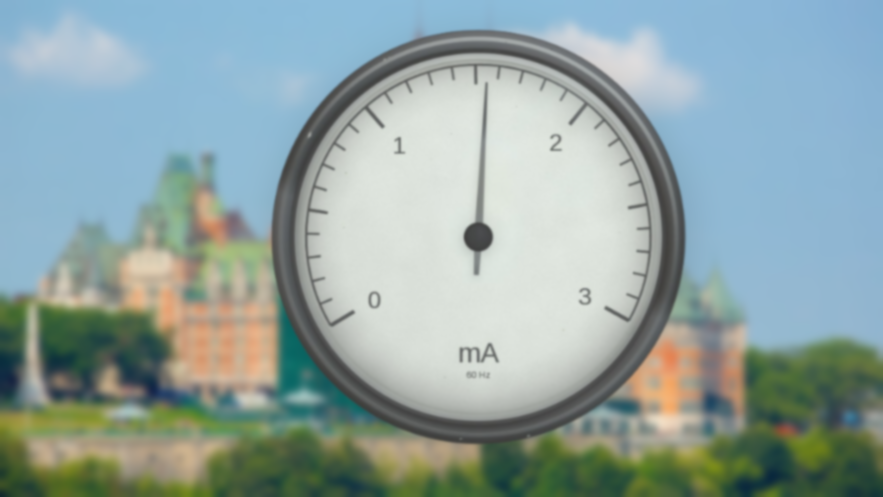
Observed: 1.55 mA
